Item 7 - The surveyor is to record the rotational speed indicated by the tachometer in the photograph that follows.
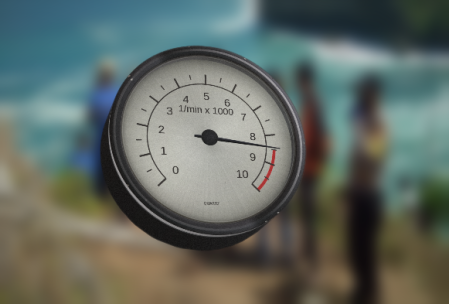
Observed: 8500 rpm
